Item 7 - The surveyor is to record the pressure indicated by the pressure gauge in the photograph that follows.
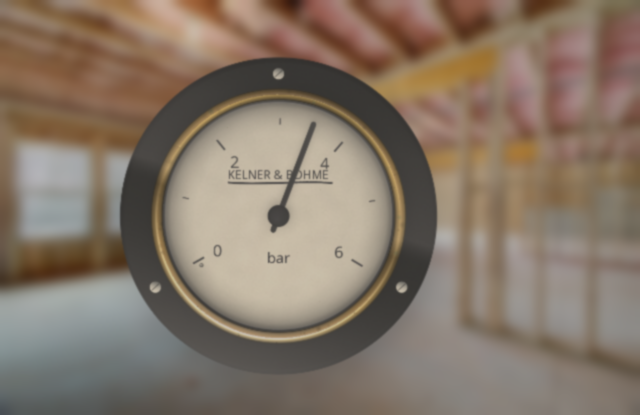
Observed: 3.5 bar
